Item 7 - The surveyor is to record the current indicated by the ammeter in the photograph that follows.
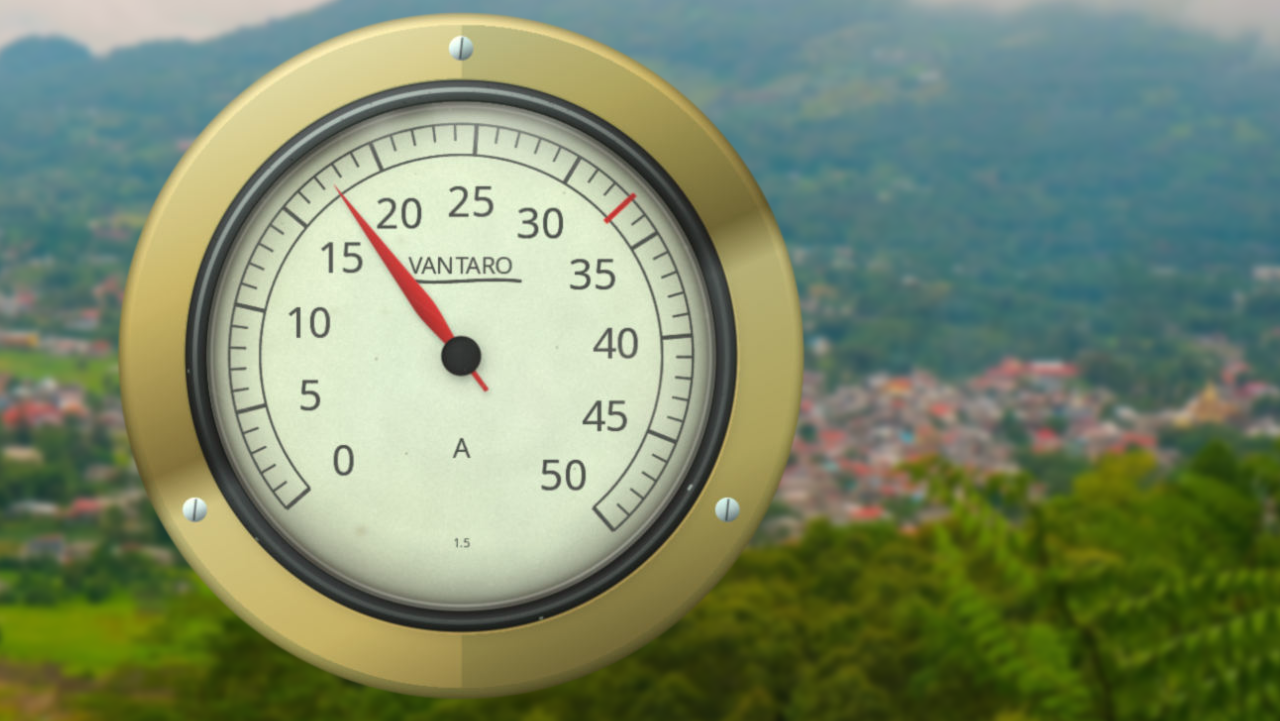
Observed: 17.5 A
